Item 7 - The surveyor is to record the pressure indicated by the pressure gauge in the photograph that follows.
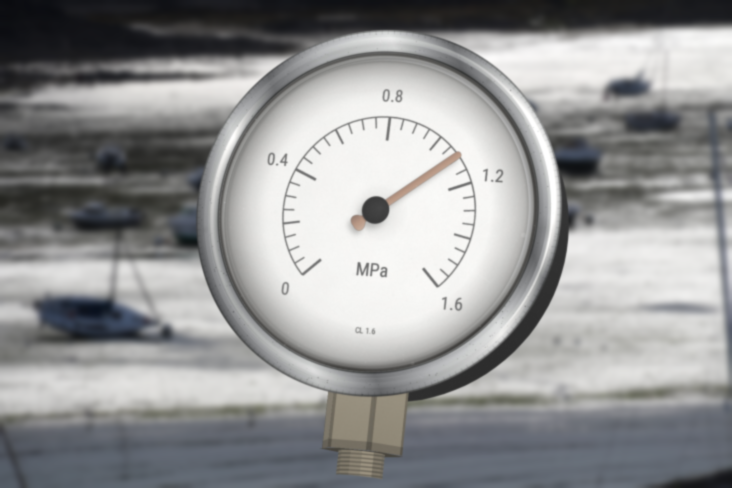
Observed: 1.1 MPa
